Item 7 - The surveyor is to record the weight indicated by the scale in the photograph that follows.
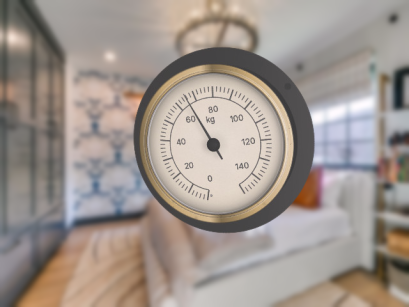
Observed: 66 kg
